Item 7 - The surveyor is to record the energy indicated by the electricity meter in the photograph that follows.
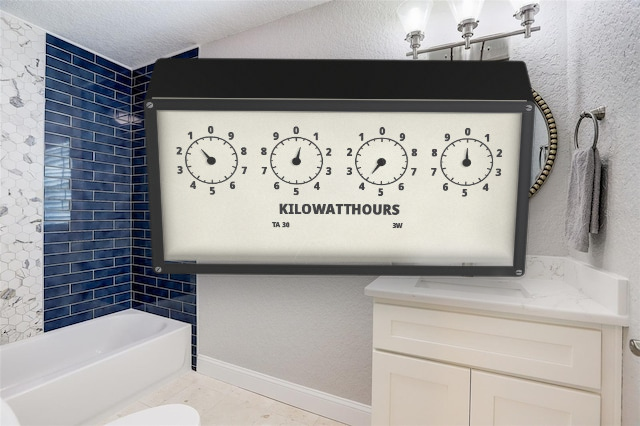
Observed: 1040 kWh
